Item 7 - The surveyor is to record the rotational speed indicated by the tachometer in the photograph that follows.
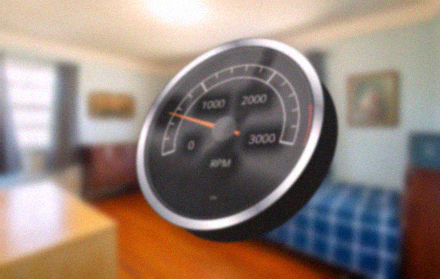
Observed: 500 rpm
